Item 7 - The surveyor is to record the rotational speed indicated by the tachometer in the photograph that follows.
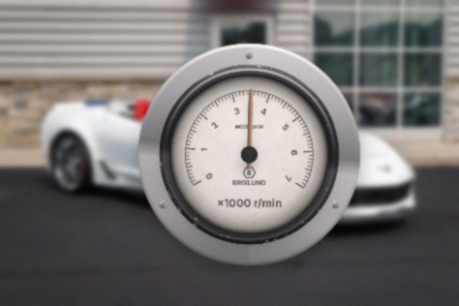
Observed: 3500 rpm
